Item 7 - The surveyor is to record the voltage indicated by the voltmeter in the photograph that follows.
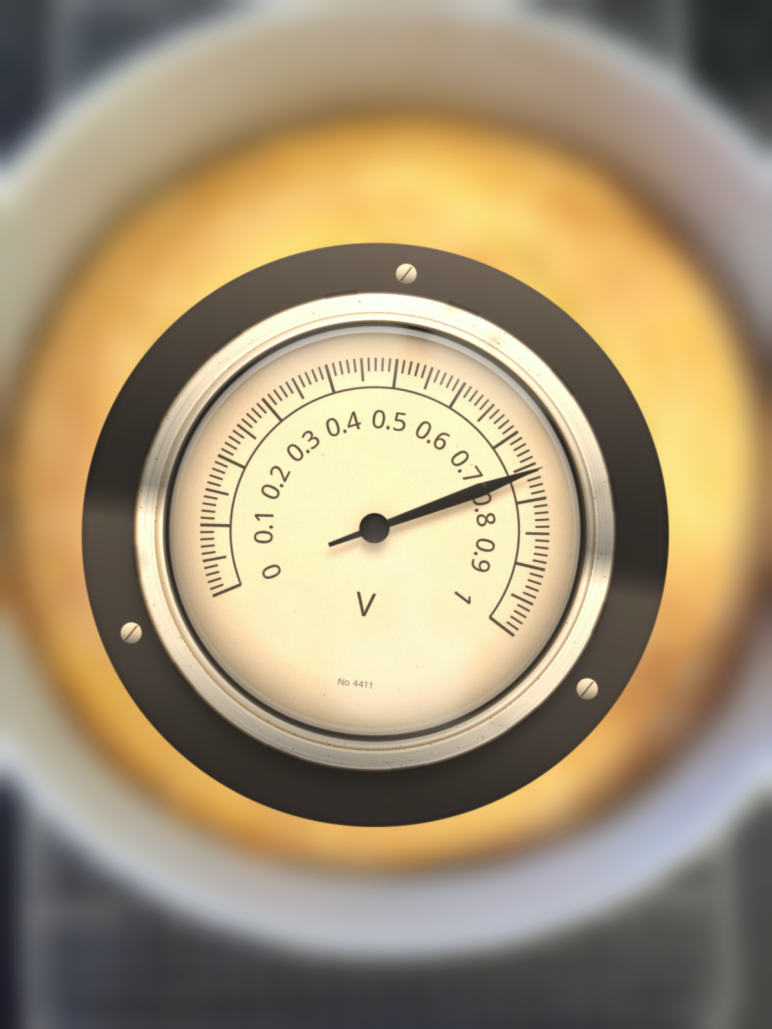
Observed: 0.76 V
